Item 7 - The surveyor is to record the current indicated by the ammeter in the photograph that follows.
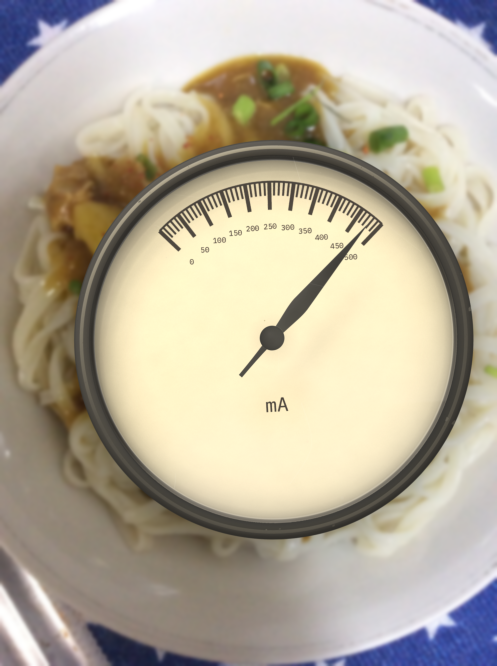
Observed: 480 mA
